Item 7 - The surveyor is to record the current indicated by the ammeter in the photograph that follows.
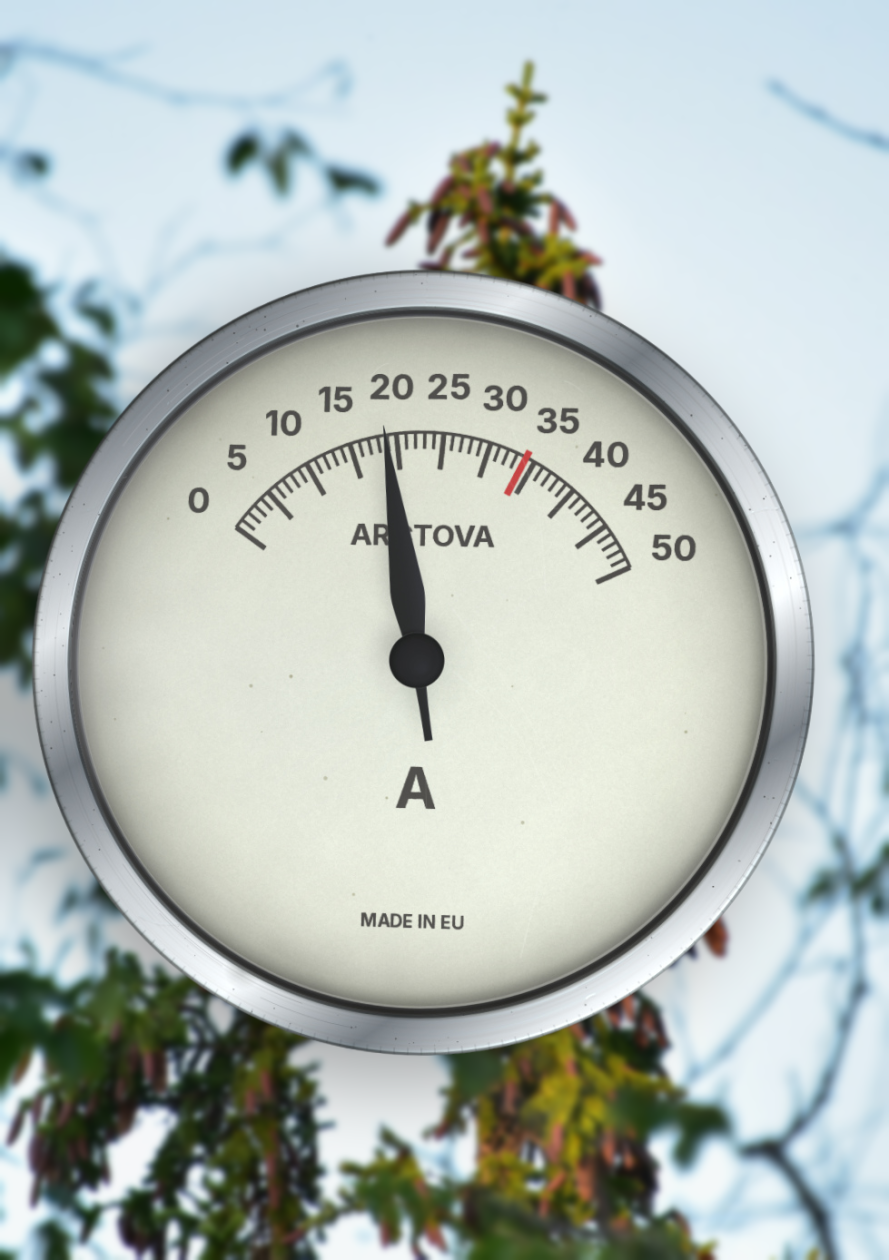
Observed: 19 A
